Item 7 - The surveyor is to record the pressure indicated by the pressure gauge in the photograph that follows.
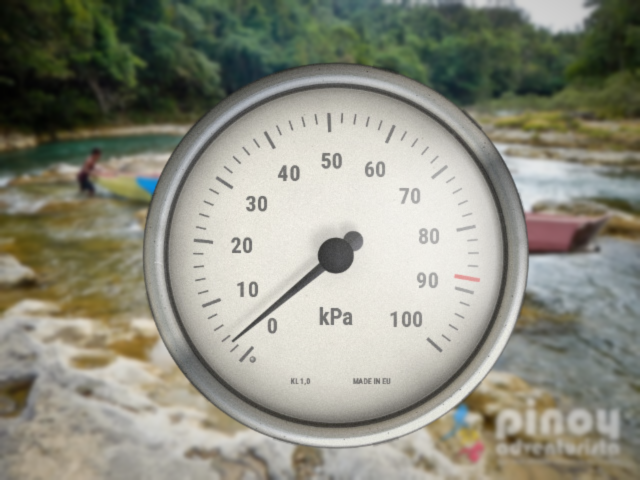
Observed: 3 kPa
